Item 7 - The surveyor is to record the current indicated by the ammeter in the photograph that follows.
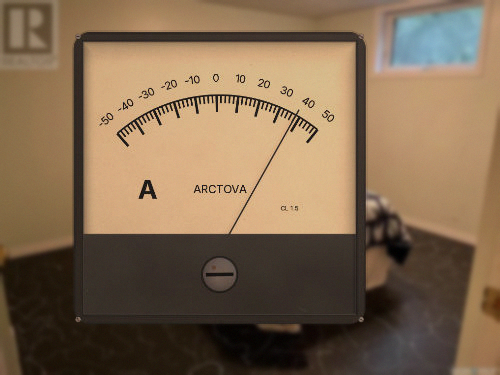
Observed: 38 A
